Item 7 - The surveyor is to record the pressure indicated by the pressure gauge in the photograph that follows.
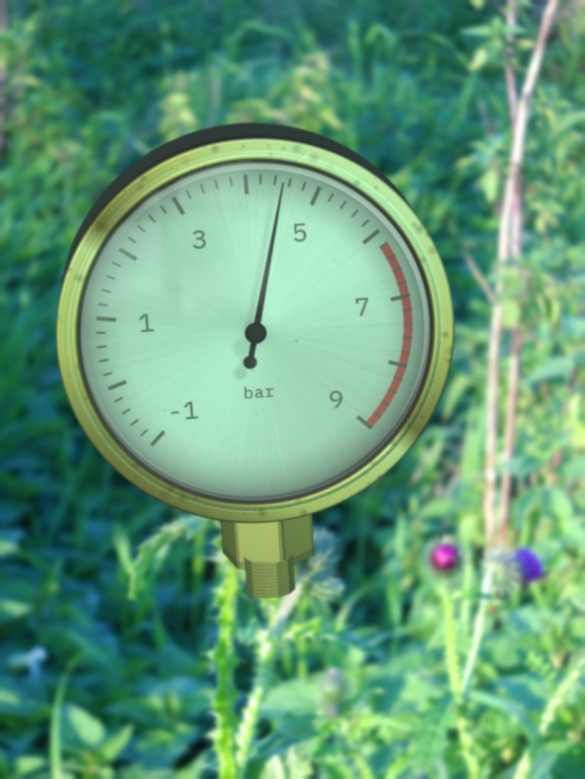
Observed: 4.5 bar
